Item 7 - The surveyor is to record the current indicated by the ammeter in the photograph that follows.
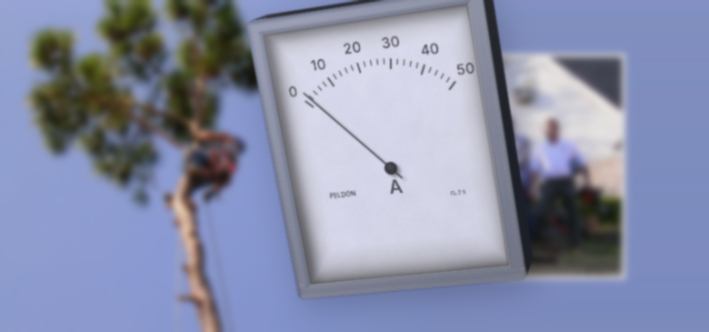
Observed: 2 A
